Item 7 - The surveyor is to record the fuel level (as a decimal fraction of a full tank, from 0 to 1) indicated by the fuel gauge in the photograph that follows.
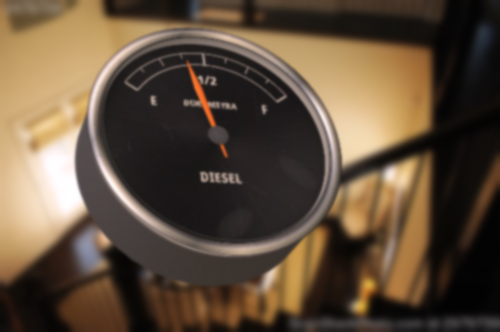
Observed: 0.375
